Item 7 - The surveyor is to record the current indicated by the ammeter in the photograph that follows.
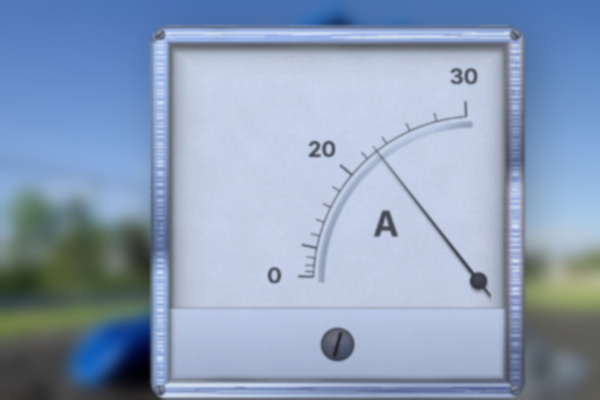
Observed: 23 A
